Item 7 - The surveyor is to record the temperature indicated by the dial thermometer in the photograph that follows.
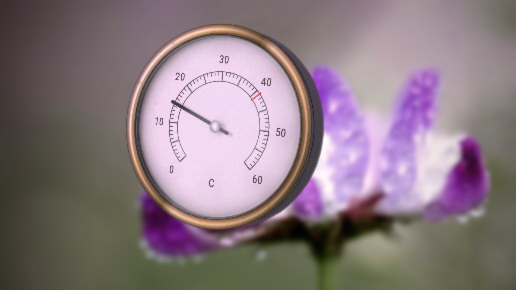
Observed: 15 °C
